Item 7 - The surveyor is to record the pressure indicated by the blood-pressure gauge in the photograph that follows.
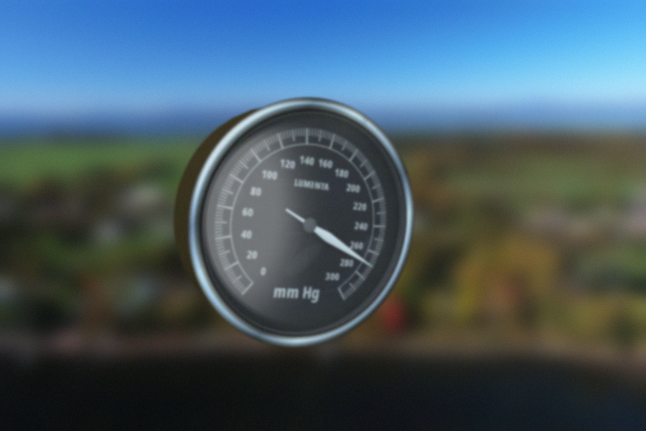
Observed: 270 mmHg
